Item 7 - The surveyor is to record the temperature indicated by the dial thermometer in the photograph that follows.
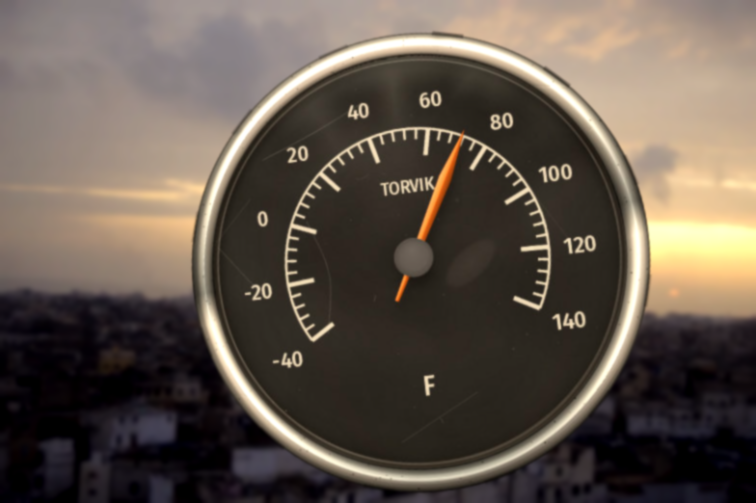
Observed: 72 °F
